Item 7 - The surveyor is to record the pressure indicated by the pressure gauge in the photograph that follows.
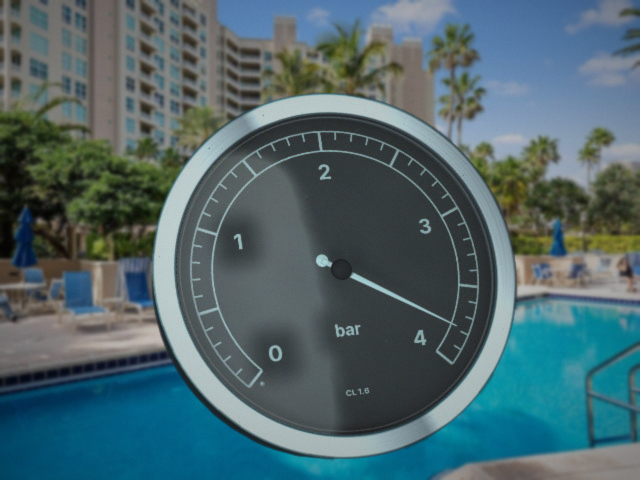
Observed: 3.8 bar
